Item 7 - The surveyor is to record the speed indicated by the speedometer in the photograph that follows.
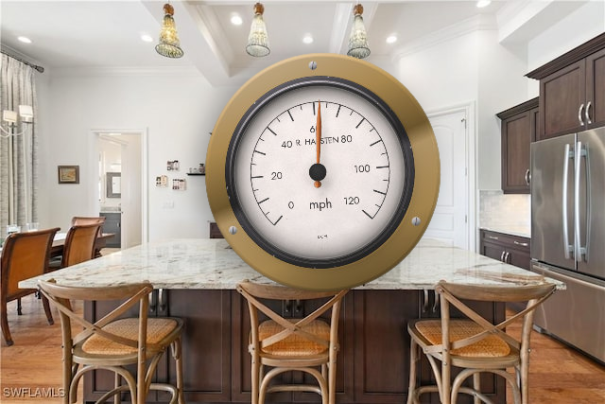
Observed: 62.5 mph
